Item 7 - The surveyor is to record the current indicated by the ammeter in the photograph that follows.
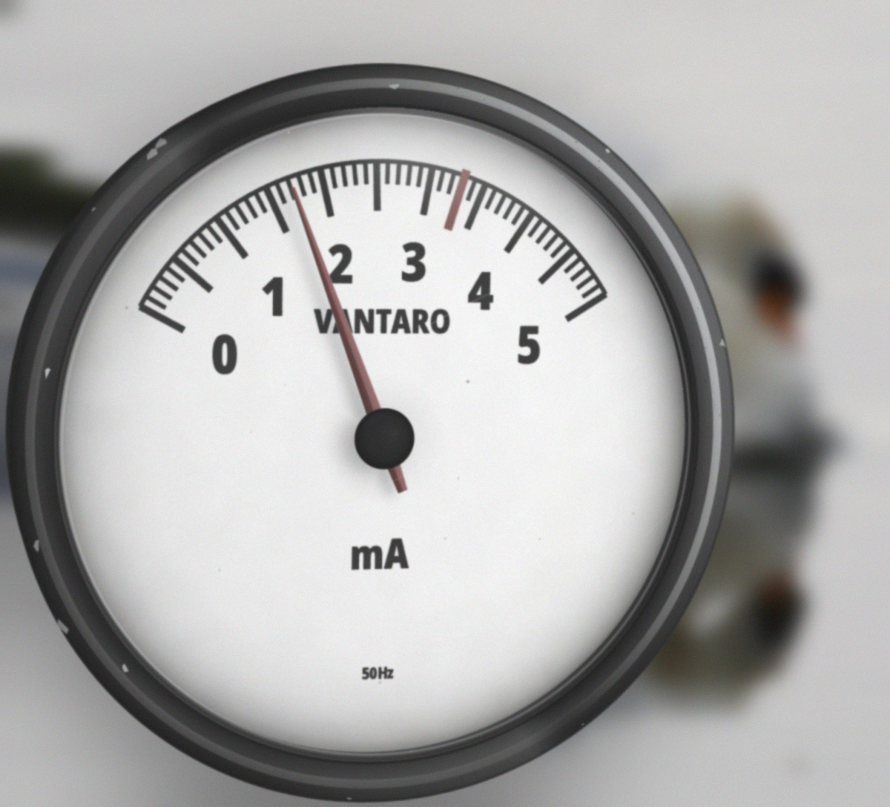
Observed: 1.7 mA
